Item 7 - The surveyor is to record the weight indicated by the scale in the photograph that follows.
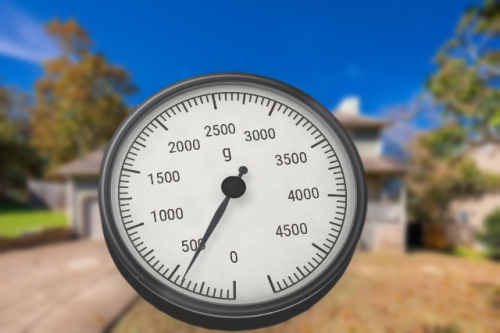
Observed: 400 g
